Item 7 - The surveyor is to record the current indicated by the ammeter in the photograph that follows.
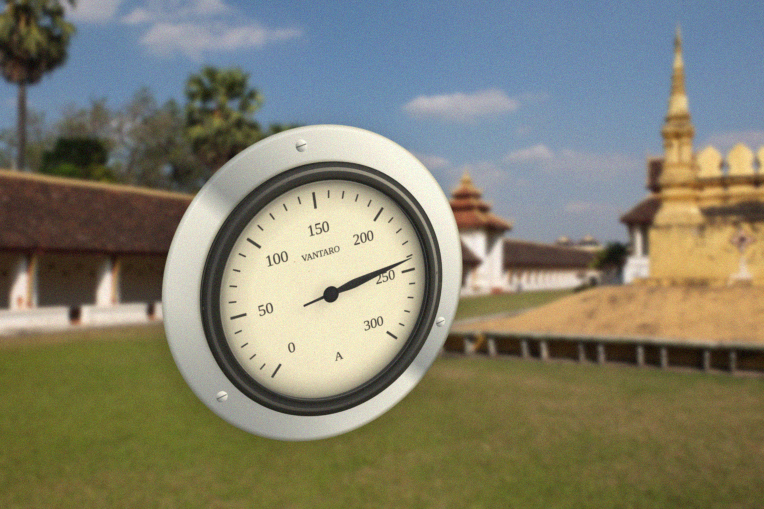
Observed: 240 A
